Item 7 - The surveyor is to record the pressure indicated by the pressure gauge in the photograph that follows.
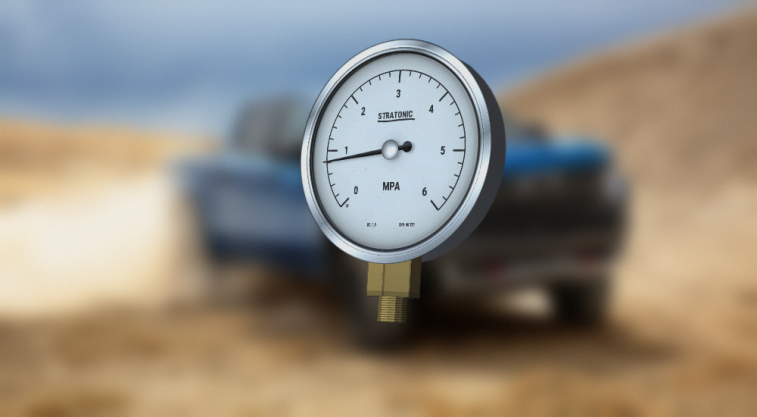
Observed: 0.8 MPa
